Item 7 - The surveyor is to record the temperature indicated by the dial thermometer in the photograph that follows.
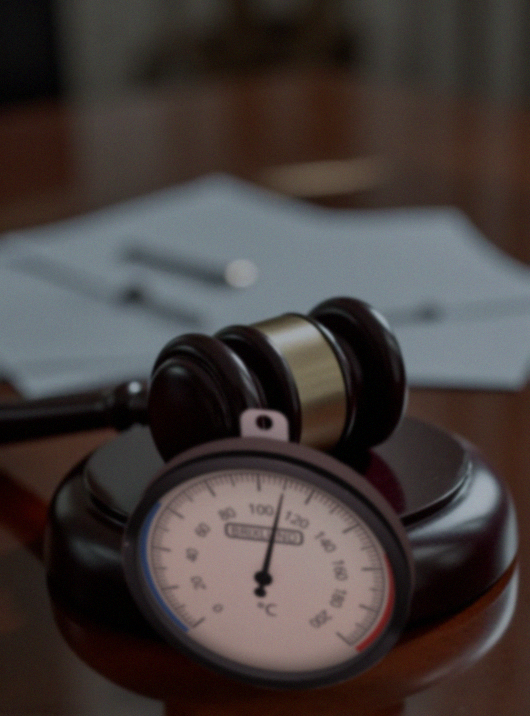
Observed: 110 °C
